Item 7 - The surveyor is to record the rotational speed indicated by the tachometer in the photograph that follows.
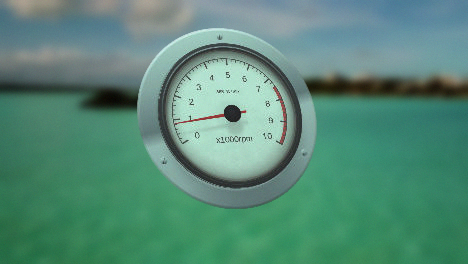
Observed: 800 rpm
